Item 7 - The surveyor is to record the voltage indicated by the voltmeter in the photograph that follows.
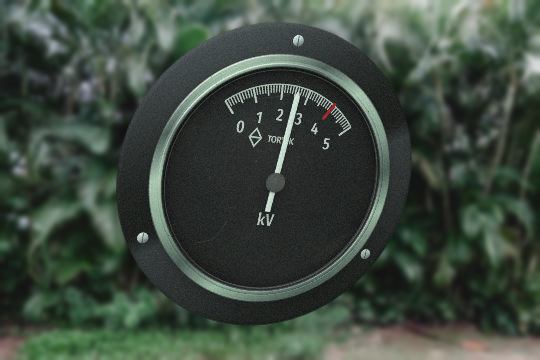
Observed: 2.5 kV
